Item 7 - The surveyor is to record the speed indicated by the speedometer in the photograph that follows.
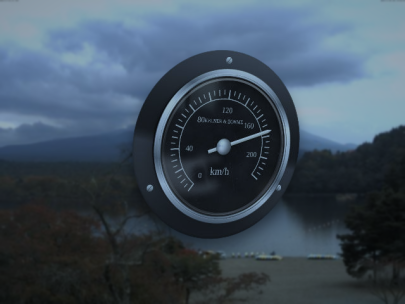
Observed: 175 km/h
